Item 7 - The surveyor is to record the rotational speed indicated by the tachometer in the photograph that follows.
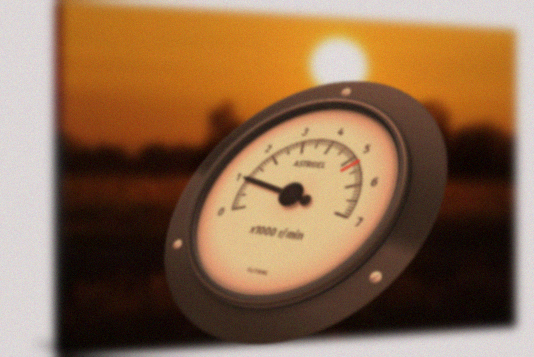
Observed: 1000 rpm
